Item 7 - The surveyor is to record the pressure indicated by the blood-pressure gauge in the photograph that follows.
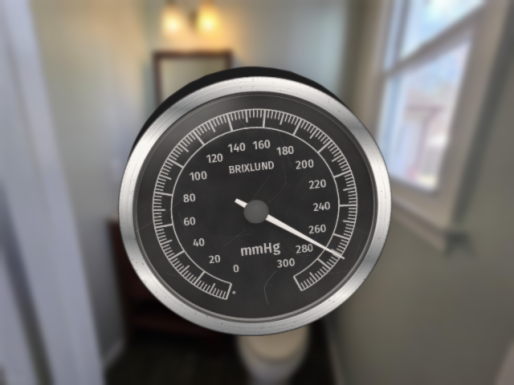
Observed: 270 mmHg
